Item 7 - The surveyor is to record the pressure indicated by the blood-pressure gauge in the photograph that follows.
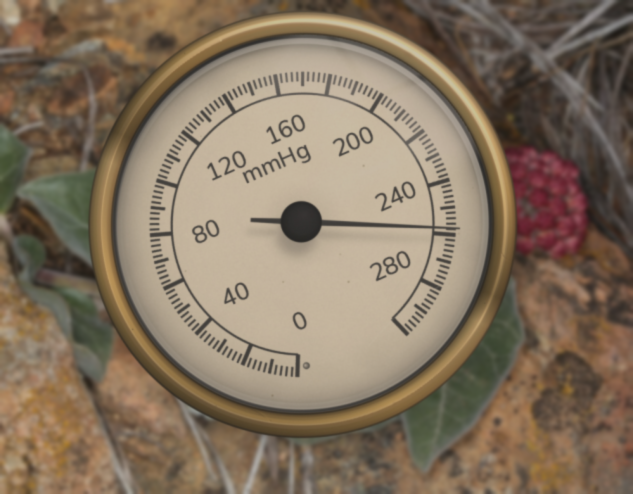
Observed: 258 mmHg
